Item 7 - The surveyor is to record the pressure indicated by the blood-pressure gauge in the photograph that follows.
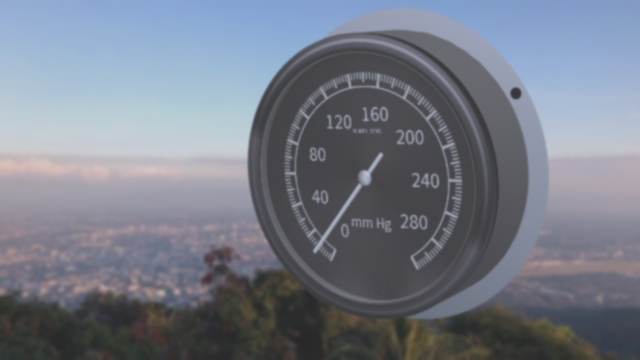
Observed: 10 mmHg
